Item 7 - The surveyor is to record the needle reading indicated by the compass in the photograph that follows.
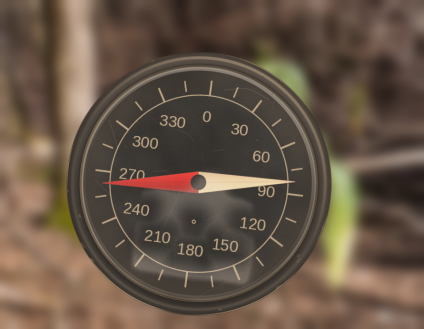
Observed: 262.5 °
